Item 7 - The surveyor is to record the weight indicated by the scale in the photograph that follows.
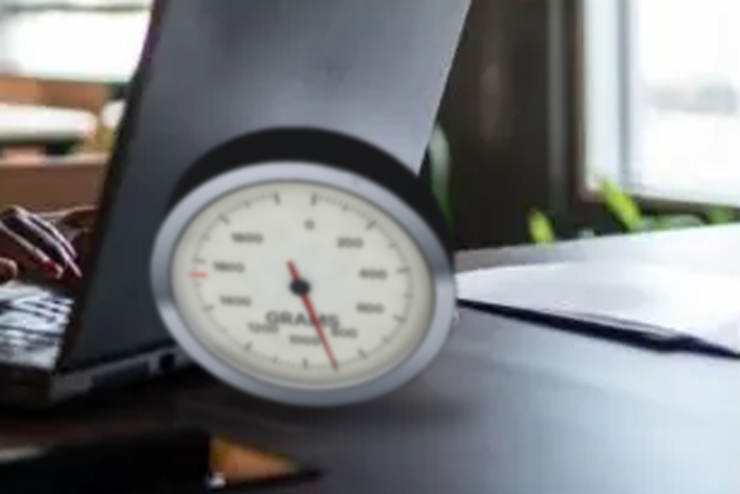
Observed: 900 g
